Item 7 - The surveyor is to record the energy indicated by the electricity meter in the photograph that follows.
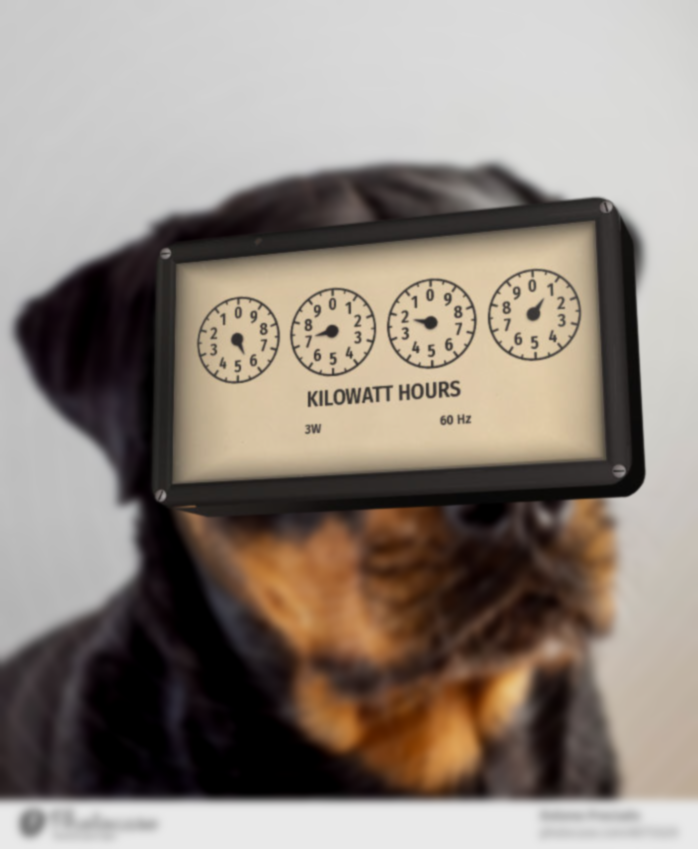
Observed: 5721 kWh
